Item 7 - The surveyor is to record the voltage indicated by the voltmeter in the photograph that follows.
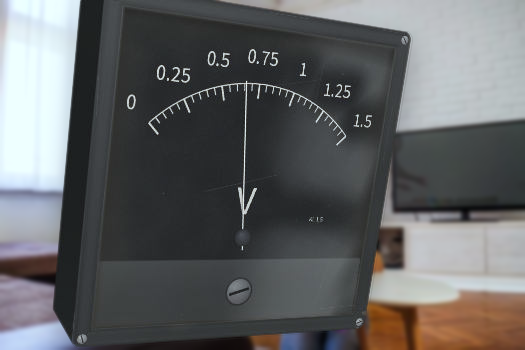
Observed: 0.65 V
